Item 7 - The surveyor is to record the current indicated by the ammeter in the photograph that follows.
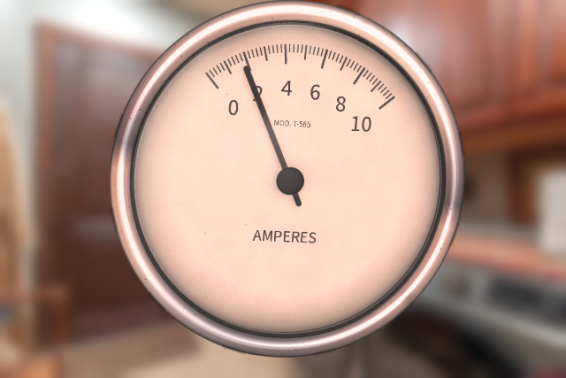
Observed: 1.8 A
